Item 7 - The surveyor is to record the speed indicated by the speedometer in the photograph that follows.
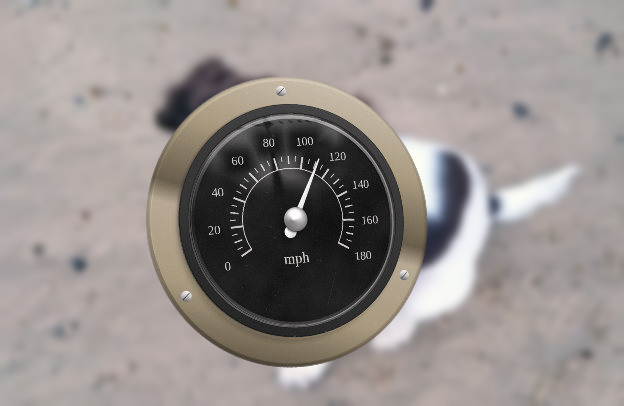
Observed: 110 mph
